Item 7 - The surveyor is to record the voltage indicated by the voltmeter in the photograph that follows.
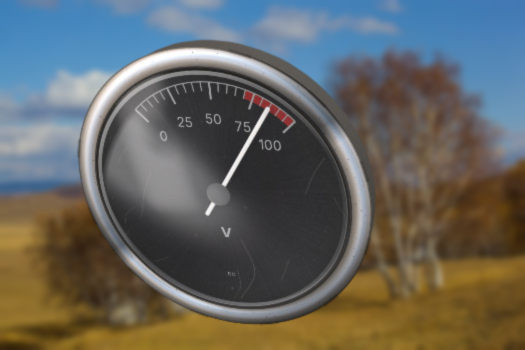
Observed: 85 V
